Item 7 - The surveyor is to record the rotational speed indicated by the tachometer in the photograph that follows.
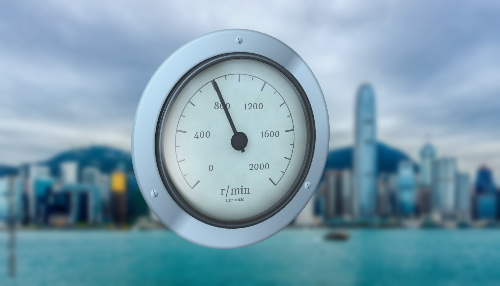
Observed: 800 rpm
